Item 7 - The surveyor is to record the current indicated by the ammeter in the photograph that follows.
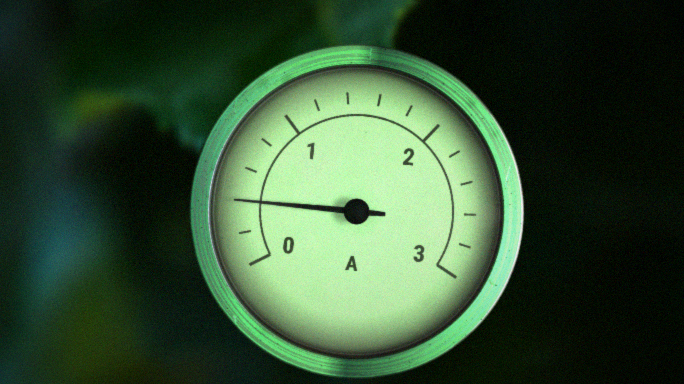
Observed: 0.4 A
